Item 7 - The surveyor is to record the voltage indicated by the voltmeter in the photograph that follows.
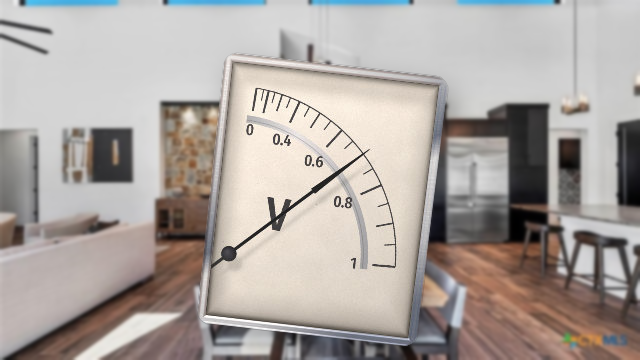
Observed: 0.7 V
